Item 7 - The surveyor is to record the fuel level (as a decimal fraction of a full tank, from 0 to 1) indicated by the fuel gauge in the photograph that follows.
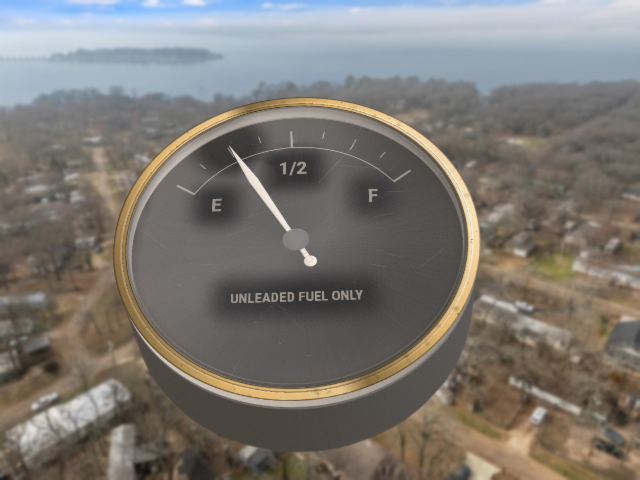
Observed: 0.25
